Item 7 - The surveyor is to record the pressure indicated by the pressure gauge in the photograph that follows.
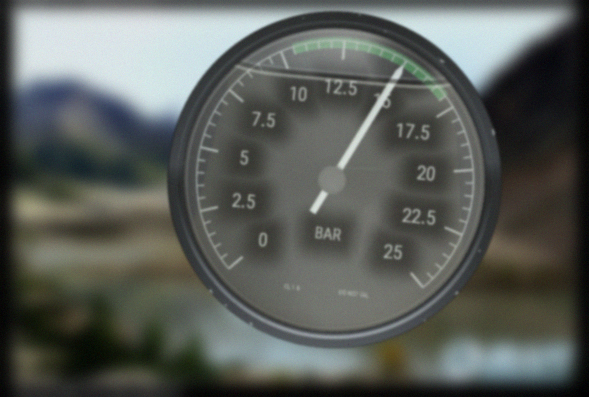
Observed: 15 bar
